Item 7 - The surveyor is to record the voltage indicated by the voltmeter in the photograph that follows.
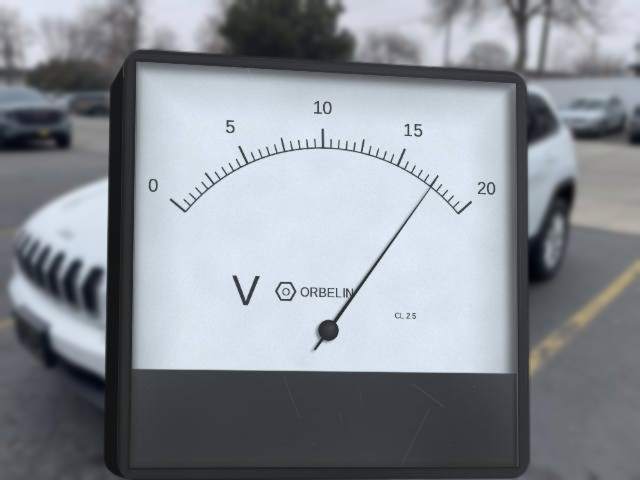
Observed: 17.5 V
